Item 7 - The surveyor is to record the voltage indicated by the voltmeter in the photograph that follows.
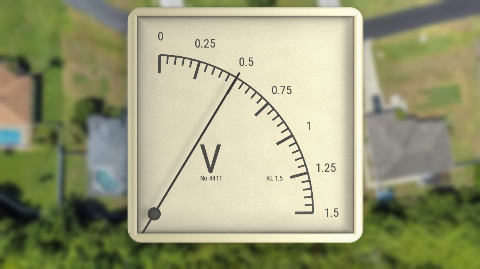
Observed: 0.5 V
